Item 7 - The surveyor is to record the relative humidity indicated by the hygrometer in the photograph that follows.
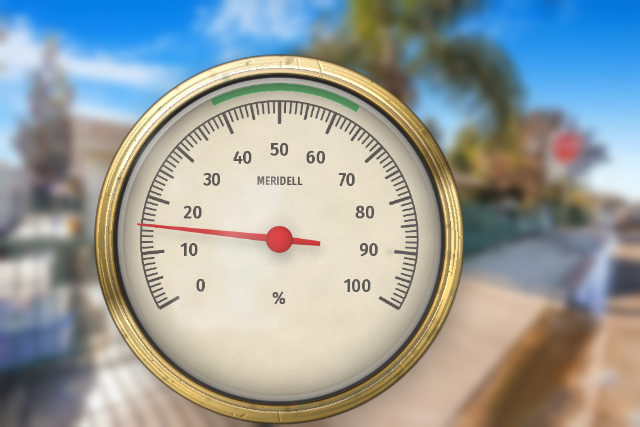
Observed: 15 %
